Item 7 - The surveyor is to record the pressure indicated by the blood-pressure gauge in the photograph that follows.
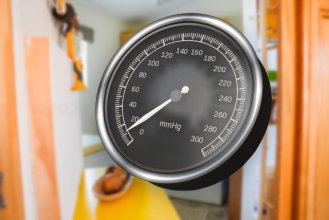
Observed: 10 mmHg
